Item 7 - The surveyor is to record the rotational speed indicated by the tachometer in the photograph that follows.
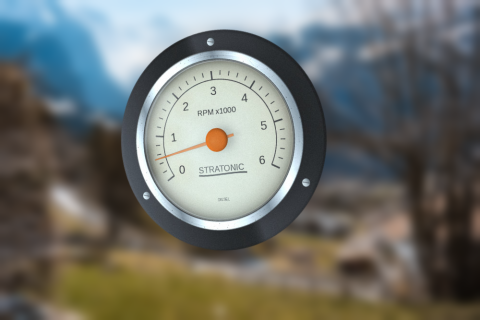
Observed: 500 rpm
